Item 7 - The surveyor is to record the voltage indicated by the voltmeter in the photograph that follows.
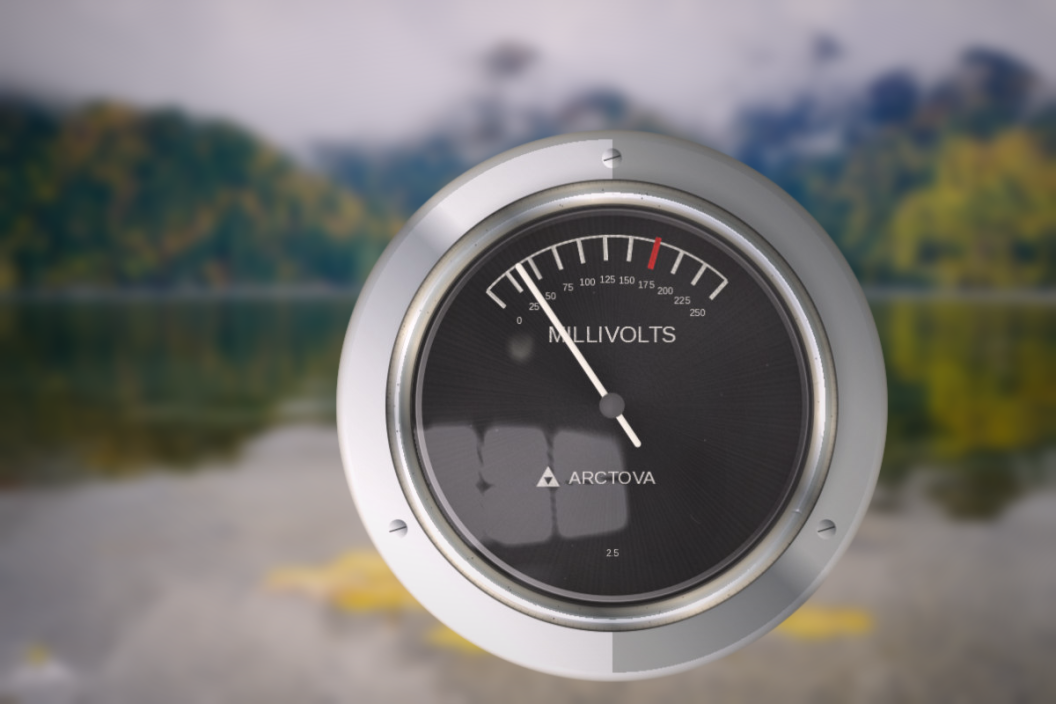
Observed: 37.5 mV
